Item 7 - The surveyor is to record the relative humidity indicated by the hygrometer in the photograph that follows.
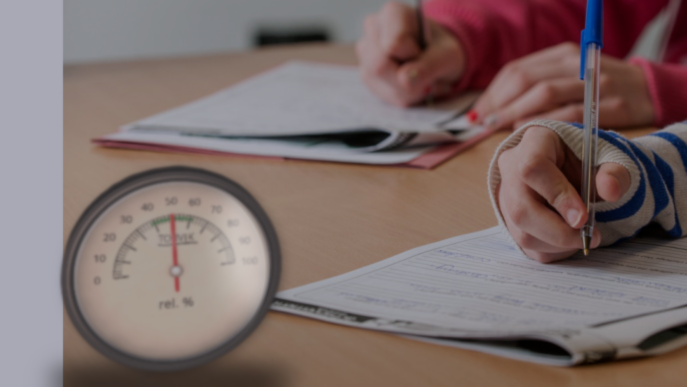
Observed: 50 %
